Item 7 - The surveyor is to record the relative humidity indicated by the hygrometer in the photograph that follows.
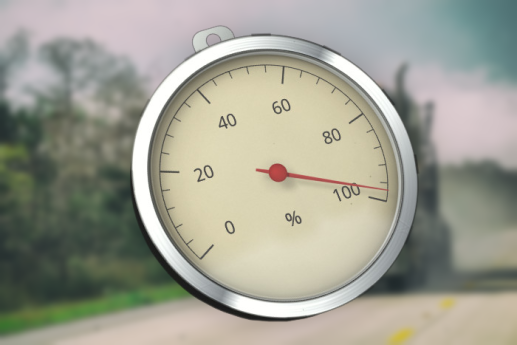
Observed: 98 %
